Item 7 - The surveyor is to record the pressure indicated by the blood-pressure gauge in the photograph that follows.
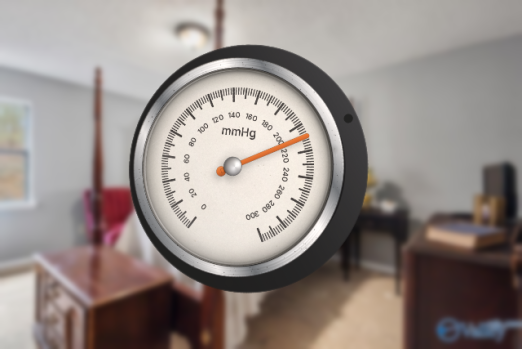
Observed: 210 mmHg
